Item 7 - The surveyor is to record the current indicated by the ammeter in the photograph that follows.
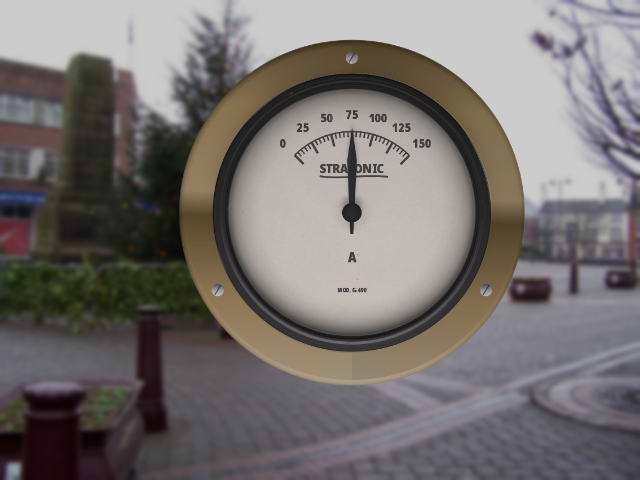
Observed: 75 A
